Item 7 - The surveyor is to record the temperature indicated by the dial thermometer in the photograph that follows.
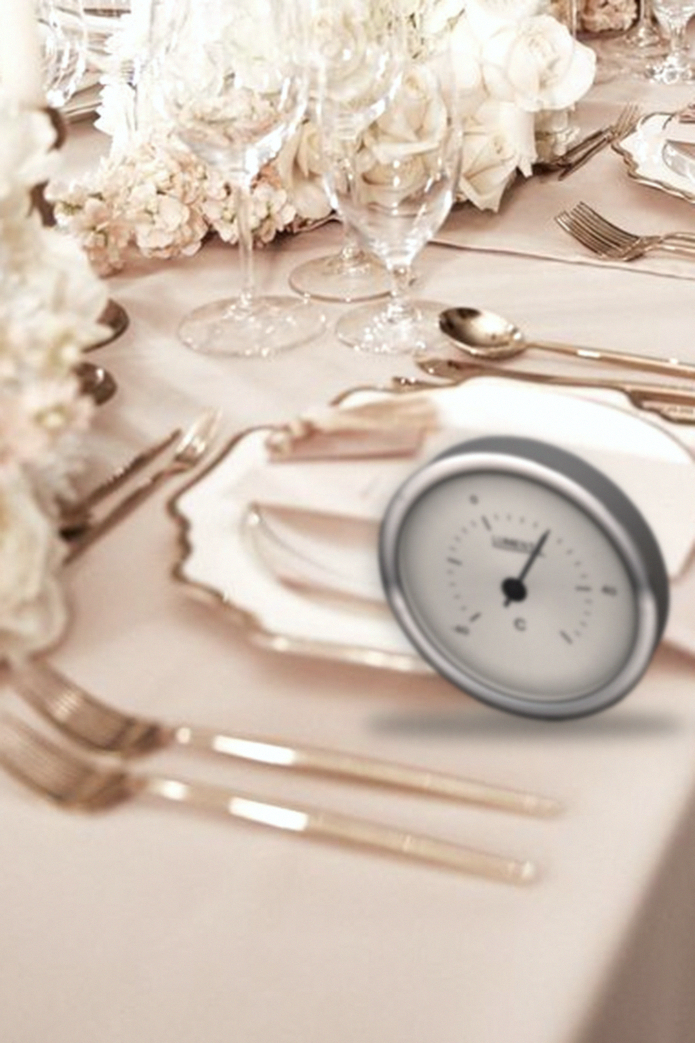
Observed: 20 °C
